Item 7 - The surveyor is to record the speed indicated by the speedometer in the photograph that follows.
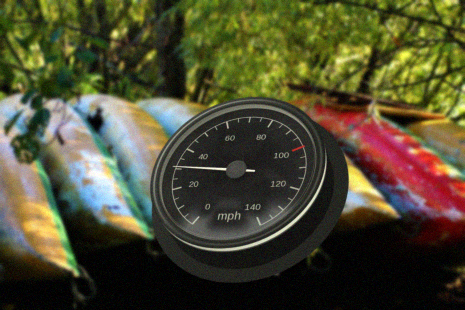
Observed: 30 mph
